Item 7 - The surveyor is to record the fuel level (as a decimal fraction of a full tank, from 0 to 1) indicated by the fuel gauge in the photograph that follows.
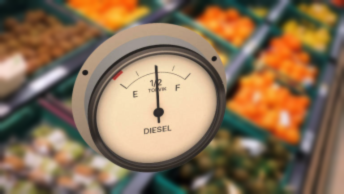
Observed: 0.5
